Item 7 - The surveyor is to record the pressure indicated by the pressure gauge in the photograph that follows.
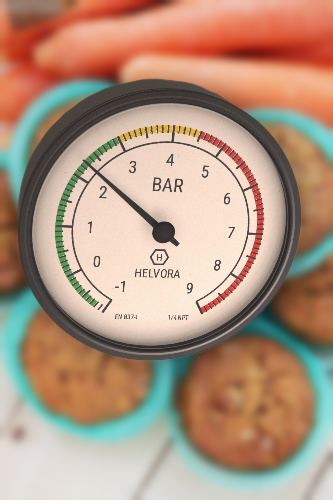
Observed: 2.3 bar
